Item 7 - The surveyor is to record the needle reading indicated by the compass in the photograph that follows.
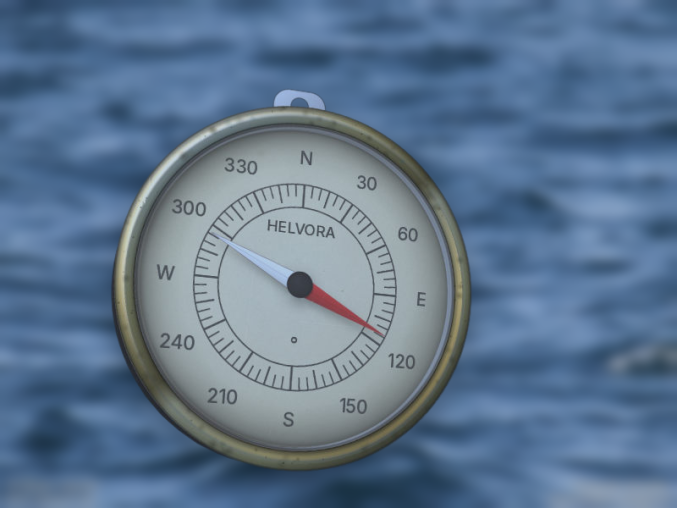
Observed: 115 °
